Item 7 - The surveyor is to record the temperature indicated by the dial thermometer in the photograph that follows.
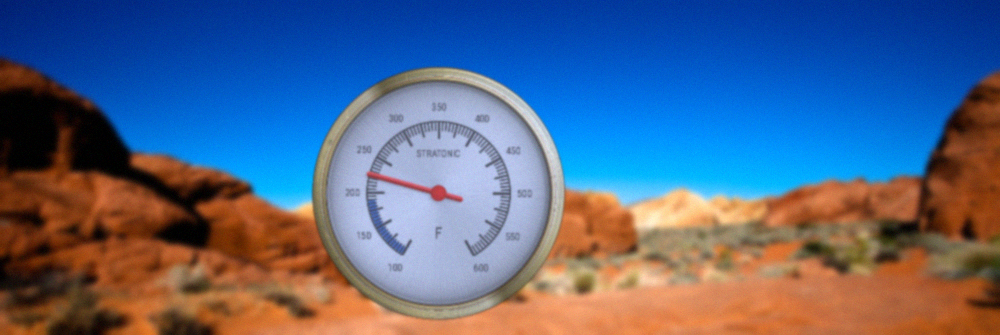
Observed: 225 °F
